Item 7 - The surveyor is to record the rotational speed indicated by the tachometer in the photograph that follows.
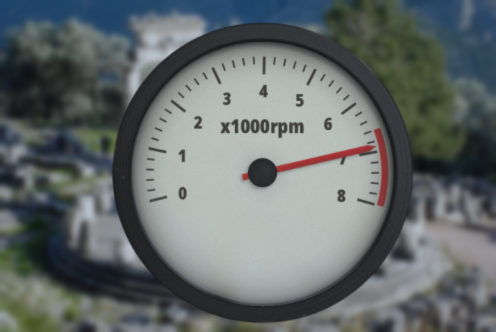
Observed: 6900 rpm
